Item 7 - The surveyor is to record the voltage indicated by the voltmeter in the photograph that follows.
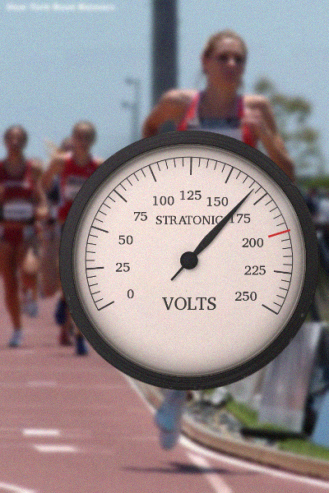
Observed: 167.5 V
